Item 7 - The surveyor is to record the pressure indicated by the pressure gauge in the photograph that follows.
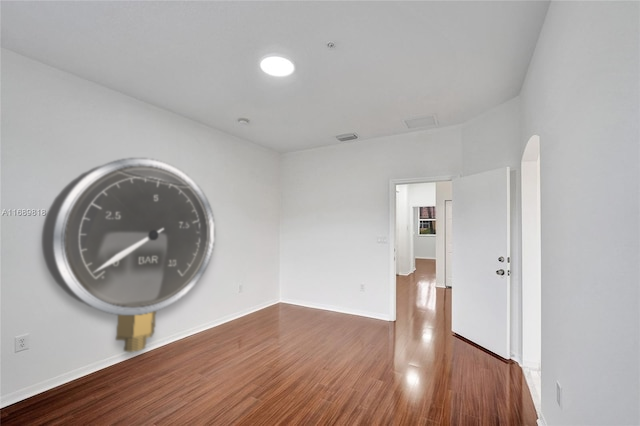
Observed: 0.25 bar
